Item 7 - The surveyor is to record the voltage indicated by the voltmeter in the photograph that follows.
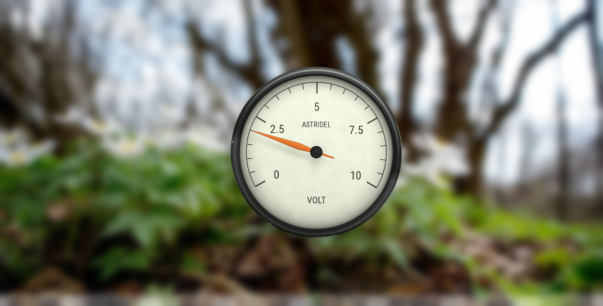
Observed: 2 V
